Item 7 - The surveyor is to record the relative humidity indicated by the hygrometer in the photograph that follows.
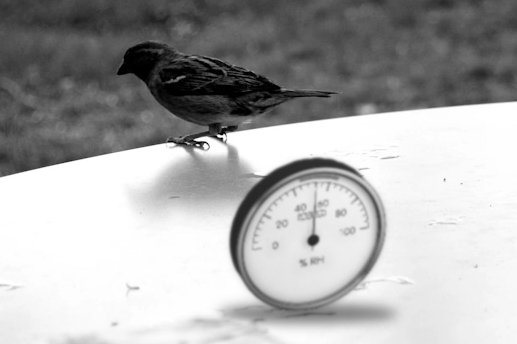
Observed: 52 %
